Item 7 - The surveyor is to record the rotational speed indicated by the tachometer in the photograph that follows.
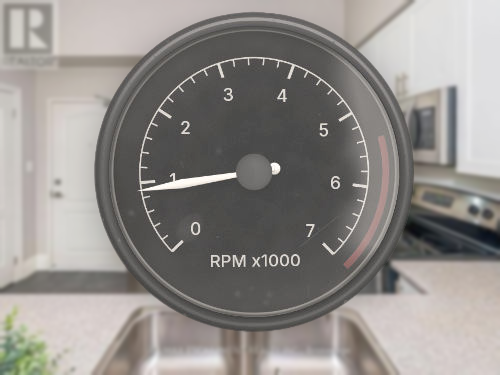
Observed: 900 rpm
